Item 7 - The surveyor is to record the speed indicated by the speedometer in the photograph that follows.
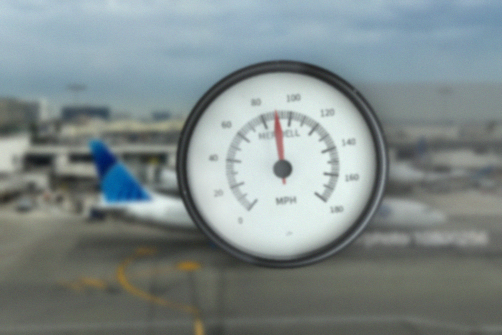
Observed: 90 mph
